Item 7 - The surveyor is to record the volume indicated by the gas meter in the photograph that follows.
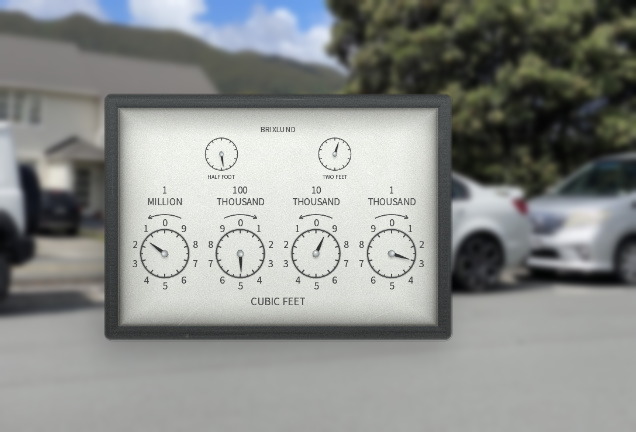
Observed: 149300 ft³
